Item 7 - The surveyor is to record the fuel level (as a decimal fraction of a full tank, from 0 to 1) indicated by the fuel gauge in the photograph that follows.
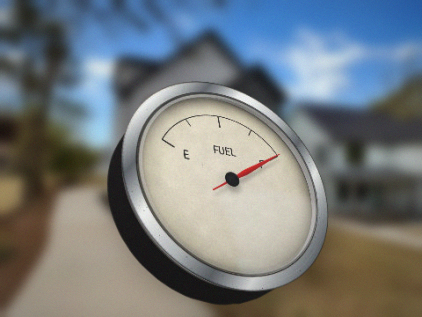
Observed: 1
